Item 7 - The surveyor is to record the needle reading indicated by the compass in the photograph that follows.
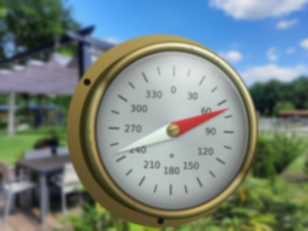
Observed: 67.5 °
